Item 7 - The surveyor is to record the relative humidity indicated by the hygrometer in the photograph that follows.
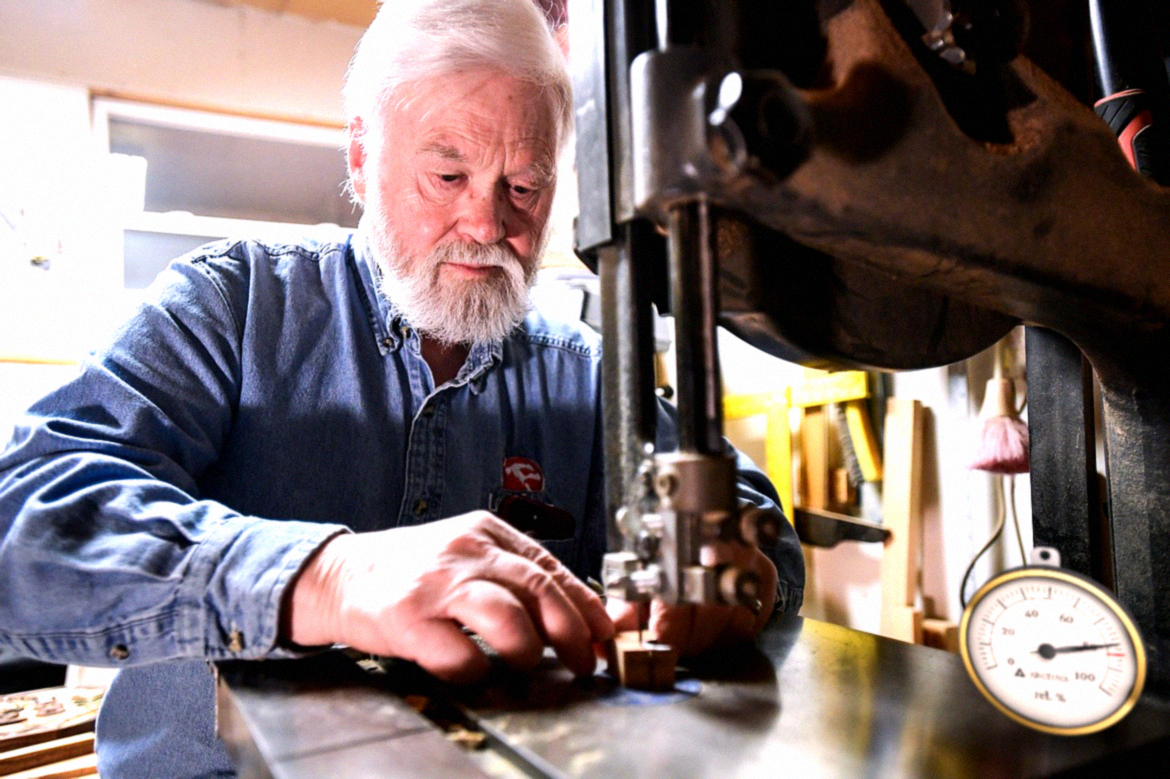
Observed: 80 %
